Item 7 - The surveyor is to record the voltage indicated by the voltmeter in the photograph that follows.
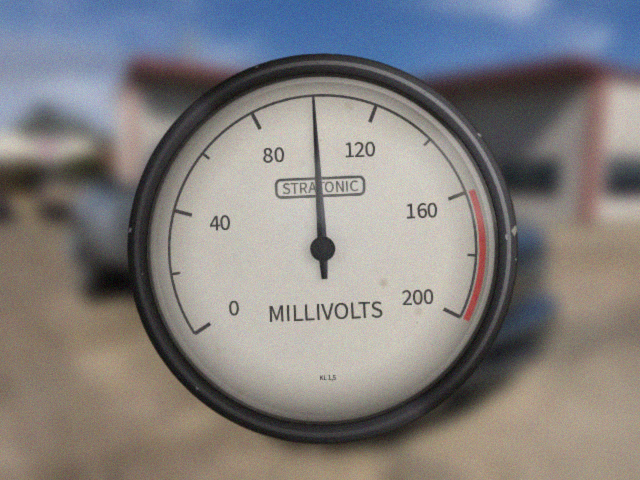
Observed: 100 mV
